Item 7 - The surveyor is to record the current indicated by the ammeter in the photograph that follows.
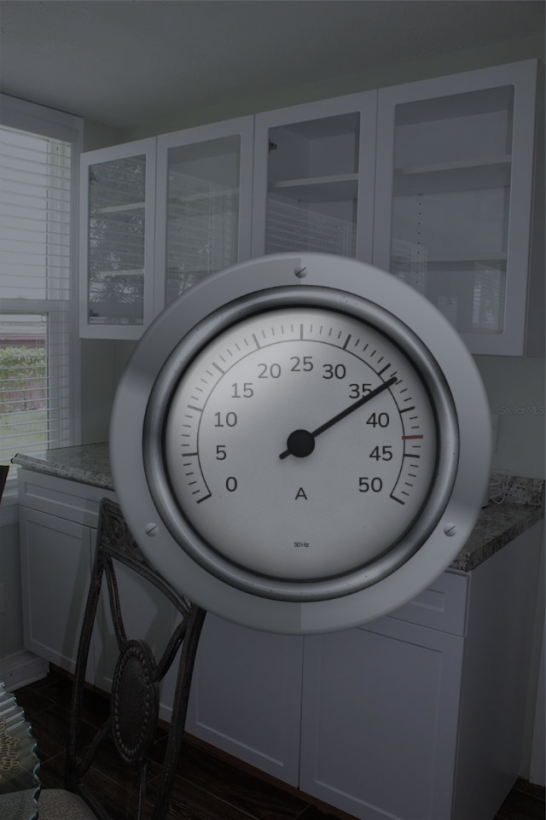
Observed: 36.5 A
